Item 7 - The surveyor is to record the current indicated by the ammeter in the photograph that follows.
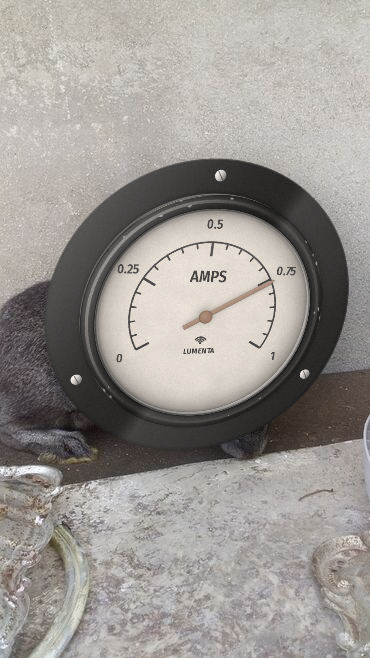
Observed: 0.75 A
